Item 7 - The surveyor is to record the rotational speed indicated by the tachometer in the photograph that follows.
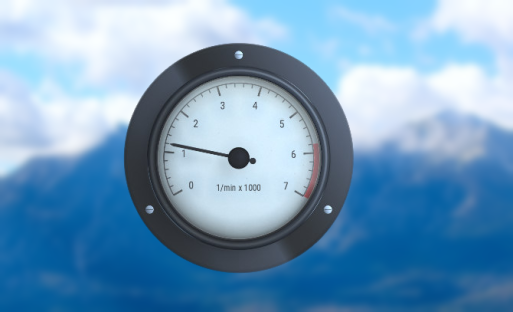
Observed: 1200 rpm
